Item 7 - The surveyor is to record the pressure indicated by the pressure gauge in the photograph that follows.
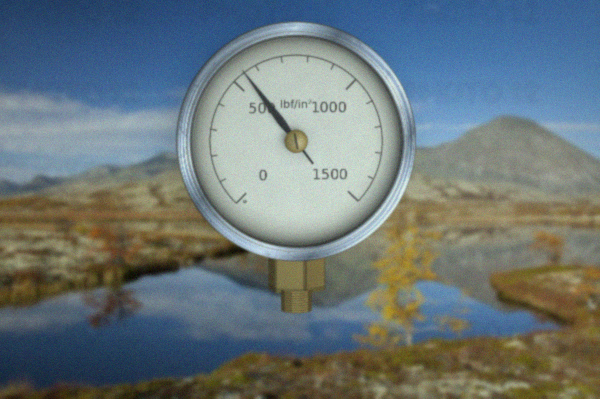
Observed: 550 psi
